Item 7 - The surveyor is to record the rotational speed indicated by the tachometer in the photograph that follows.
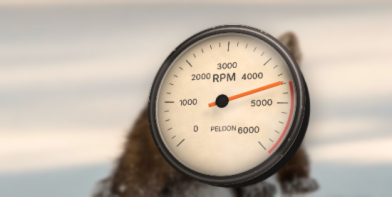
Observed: 4600 rpm
